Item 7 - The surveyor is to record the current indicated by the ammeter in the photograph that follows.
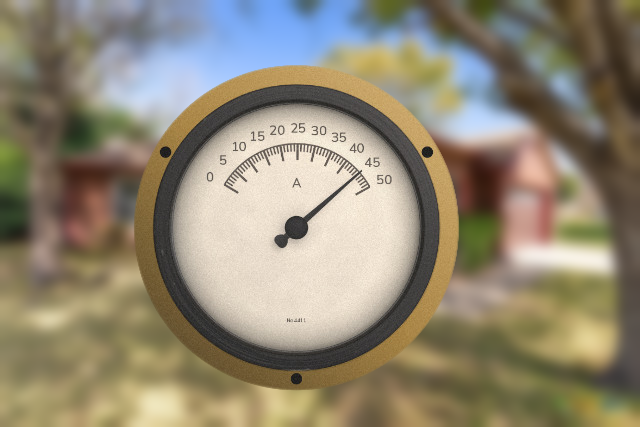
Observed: 45 A
